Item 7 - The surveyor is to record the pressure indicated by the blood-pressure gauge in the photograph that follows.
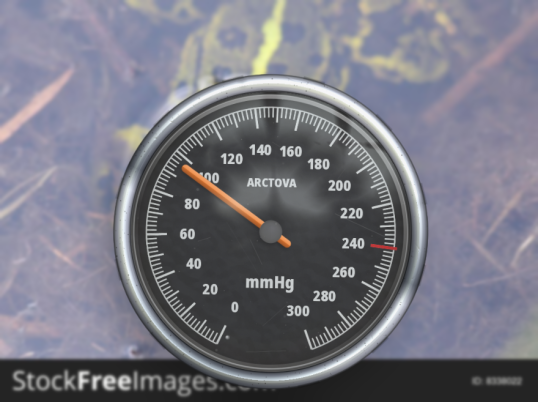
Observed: 96 mmHg
